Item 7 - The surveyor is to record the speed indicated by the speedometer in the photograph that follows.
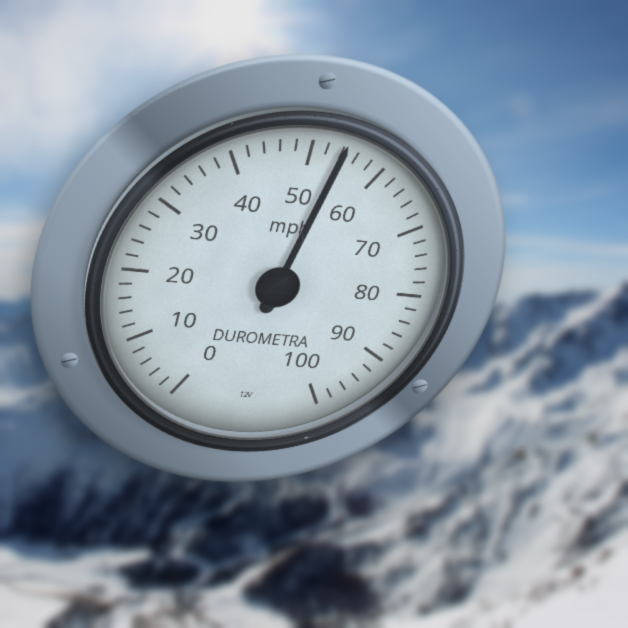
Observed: 54 mph
